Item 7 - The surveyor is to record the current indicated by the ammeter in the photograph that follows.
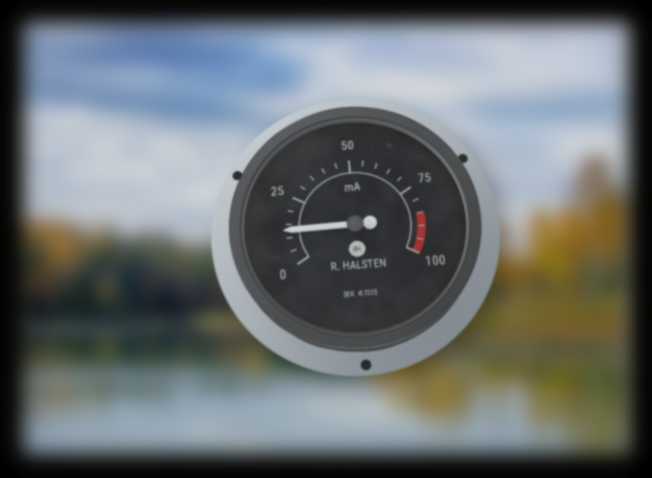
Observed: 12.5 mA
